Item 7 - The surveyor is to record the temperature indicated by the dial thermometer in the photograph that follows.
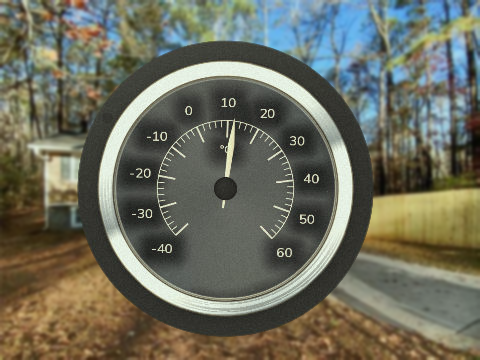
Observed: 12 °C
